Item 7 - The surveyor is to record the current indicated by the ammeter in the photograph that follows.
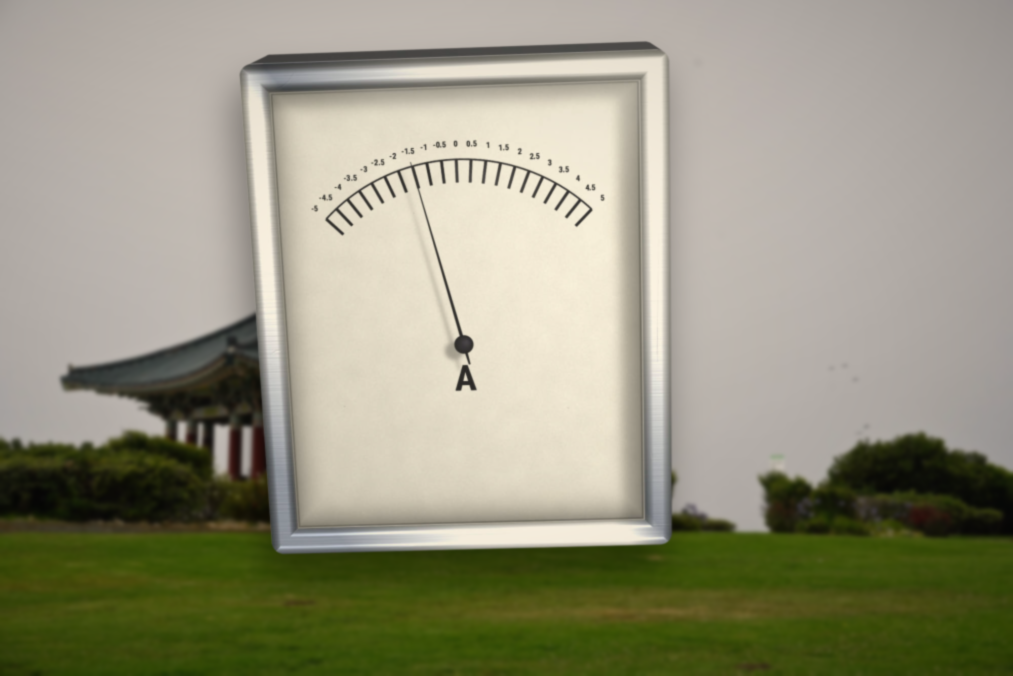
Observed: -1.5 A
